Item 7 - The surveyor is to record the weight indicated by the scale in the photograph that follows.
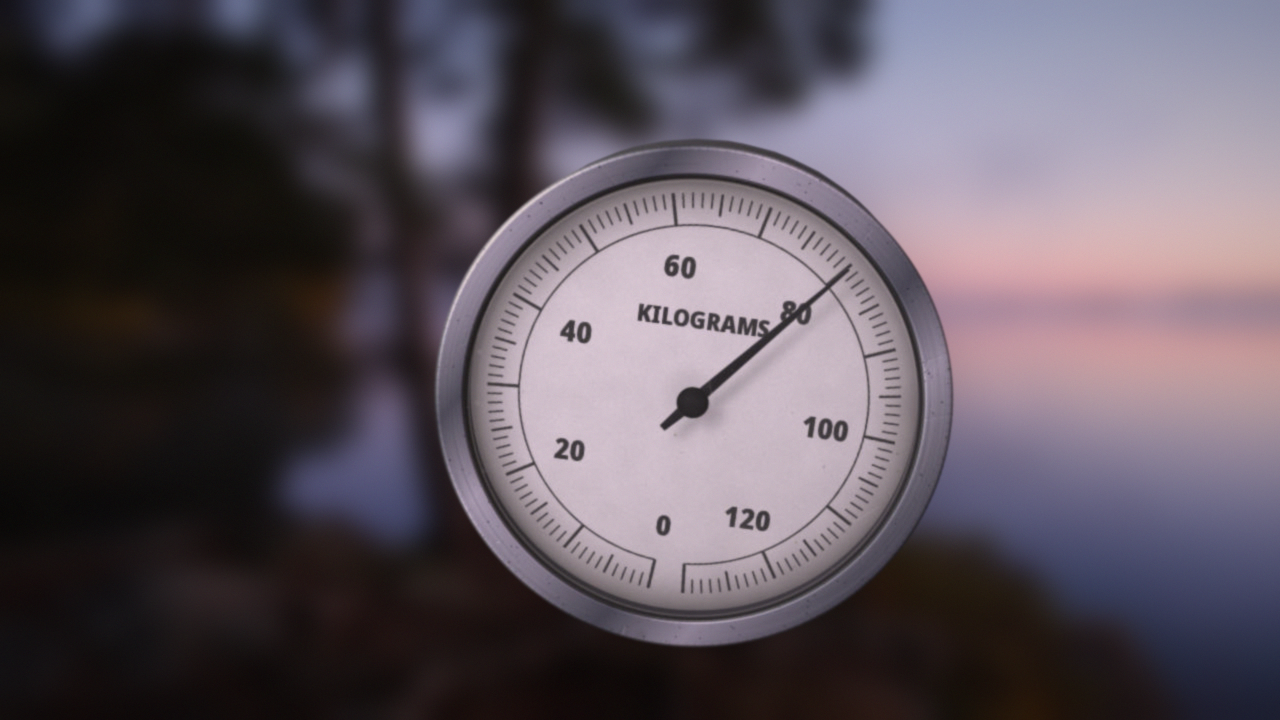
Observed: 80 kg
